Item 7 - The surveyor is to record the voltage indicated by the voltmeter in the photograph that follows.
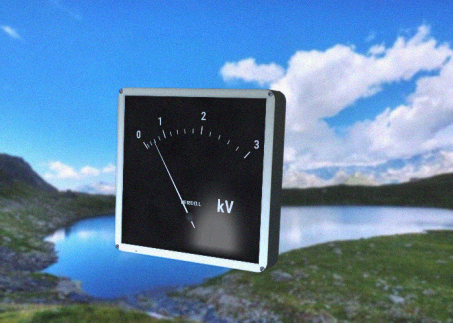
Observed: 0.6 kV
